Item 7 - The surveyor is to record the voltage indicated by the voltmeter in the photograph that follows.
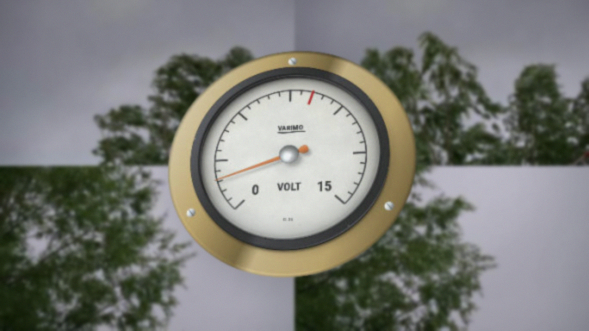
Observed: 1.5 V
